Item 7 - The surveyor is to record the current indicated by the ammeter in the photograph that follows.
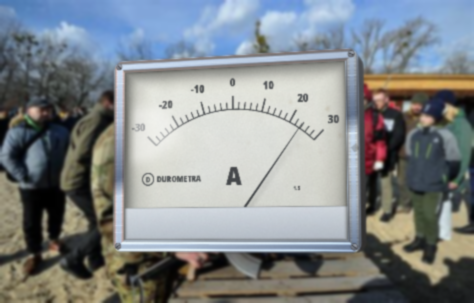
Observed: 24 A
